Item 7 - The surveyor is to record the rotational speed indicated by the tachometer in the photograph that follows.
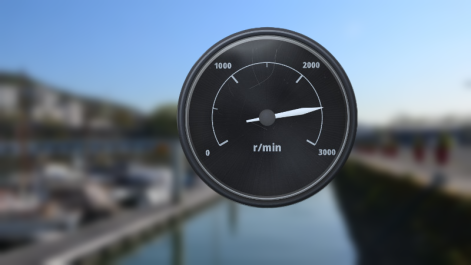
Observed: 2500 rpm
